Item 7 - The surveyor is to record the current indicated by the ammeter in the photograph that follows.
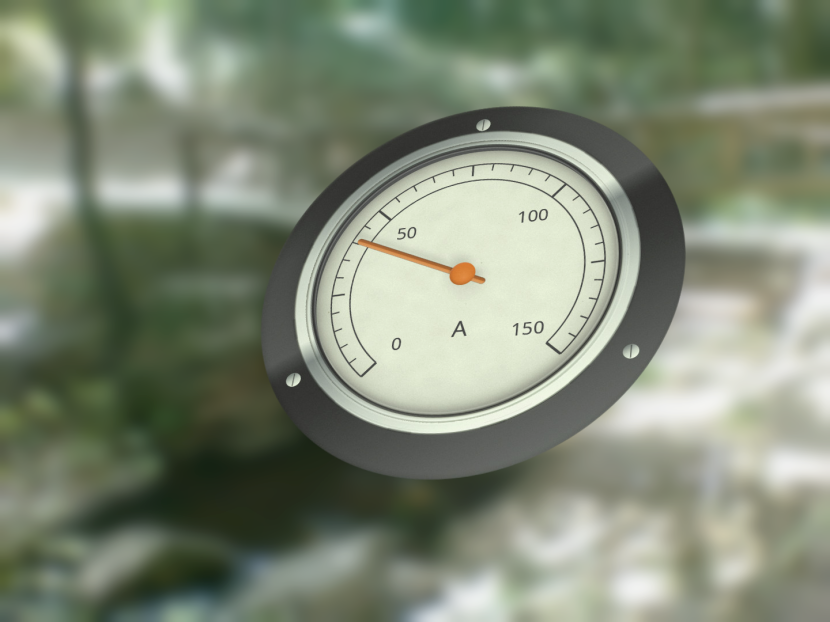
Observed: 40 A
